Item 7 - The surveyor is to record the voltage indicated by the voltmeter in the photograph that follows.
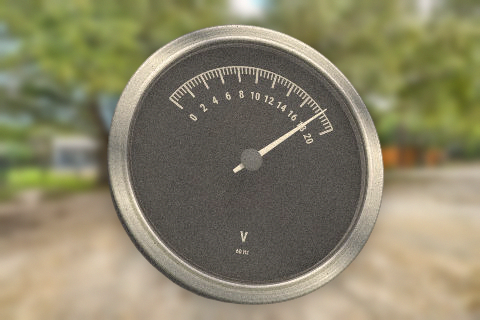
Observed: 18 V
